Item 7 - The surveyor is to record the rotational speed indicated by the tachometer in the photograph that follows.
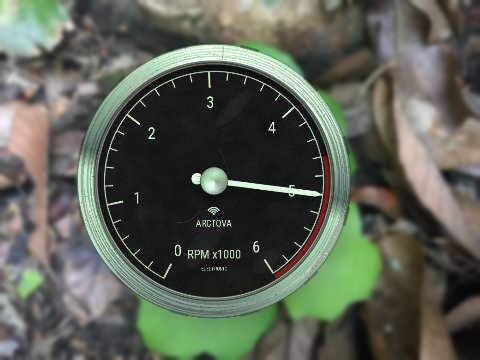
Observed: 5000 rpm
